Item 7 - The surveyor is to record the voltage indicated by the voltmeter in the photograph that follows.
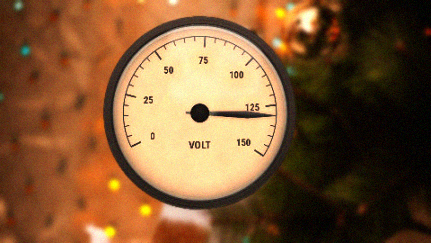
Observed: 130 V
